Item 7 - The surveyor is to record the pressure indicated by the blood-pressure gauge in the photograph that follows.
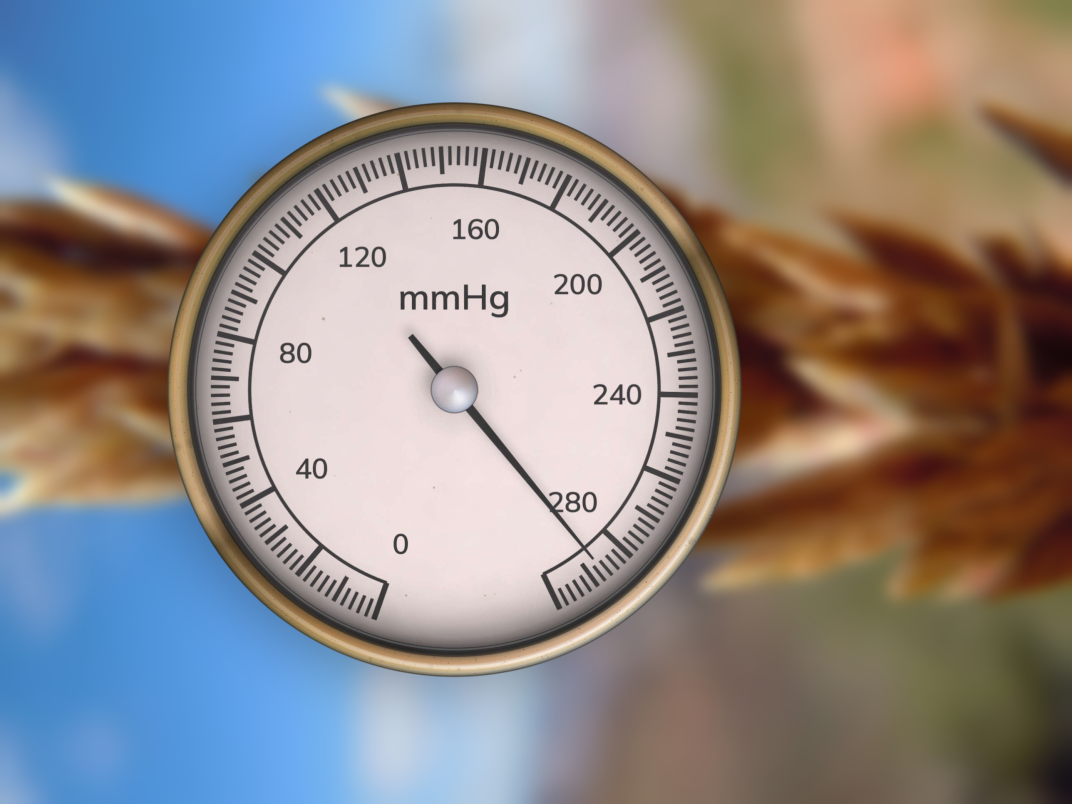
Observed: 287 mmHg
